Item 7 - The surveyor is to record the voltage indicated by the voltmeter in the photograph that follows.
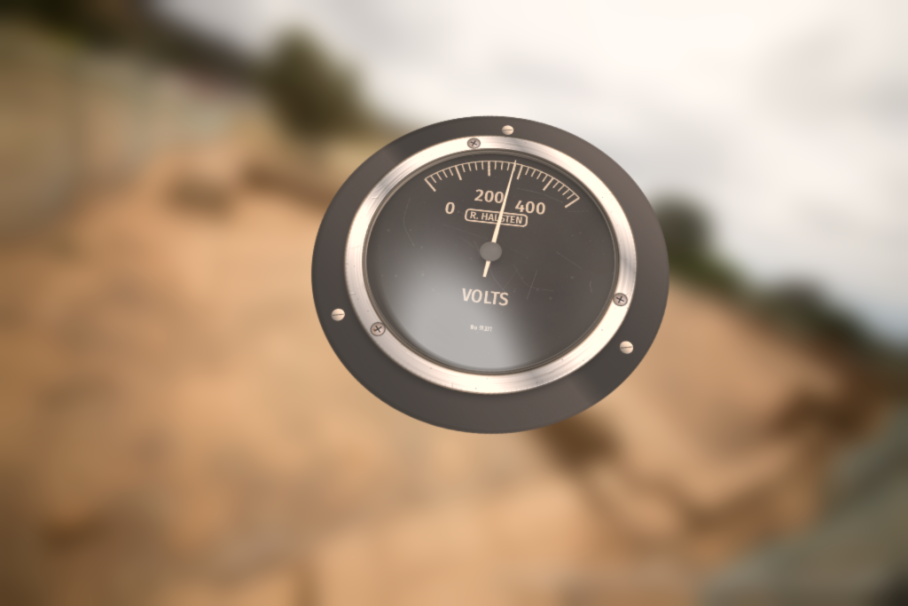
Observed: 280 V
